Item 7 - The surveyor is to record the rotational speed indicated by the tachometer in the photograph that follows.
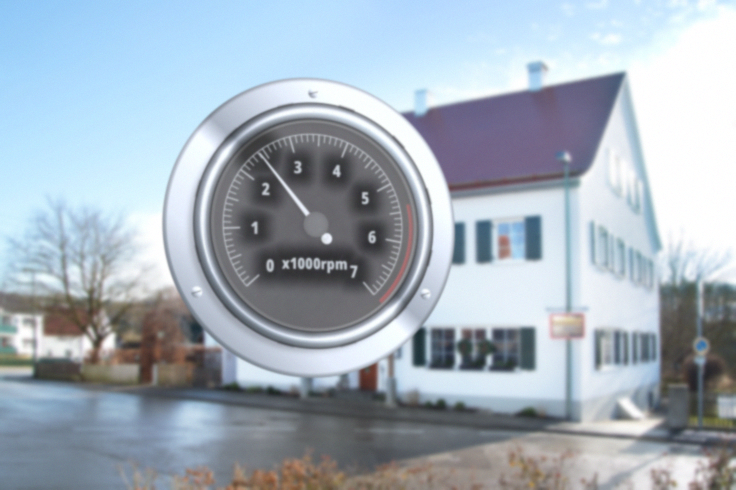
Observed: 2400 rpm
